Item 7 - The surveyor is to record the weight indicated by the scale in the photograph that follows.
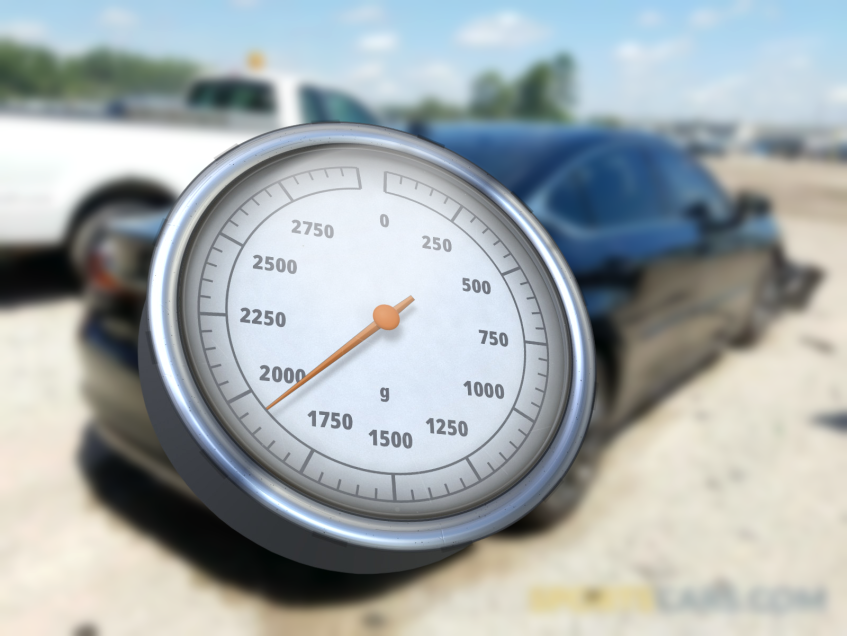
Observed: 1925 g
